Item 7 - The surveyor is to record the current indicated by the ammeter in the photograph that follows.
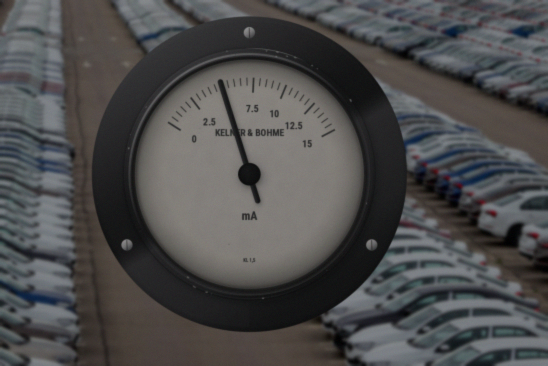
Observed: 5 mA
